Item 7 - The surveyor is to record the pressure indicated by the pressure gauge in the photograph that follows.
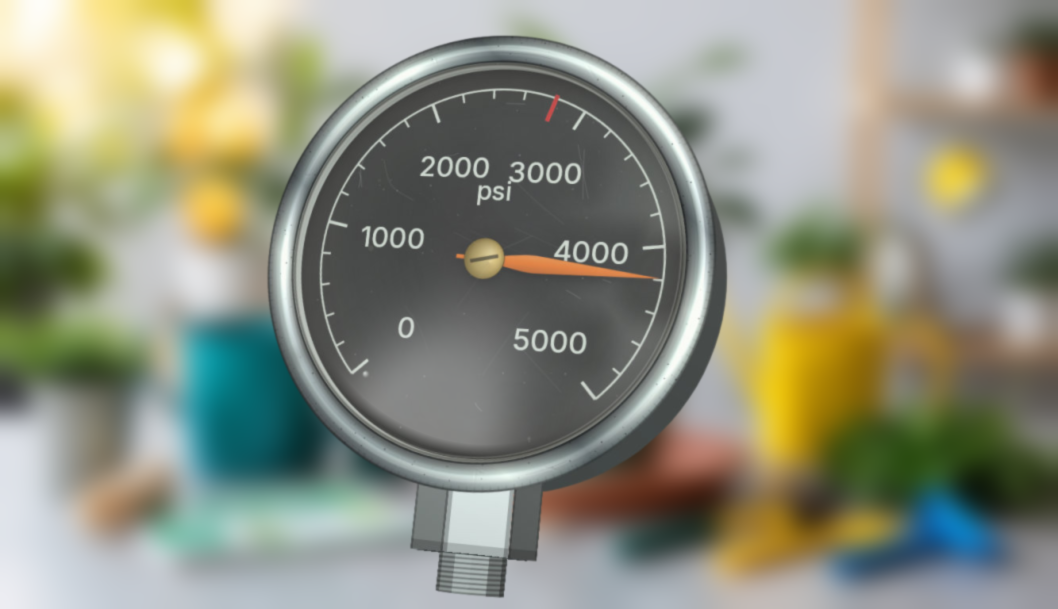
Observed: 4200 psi
